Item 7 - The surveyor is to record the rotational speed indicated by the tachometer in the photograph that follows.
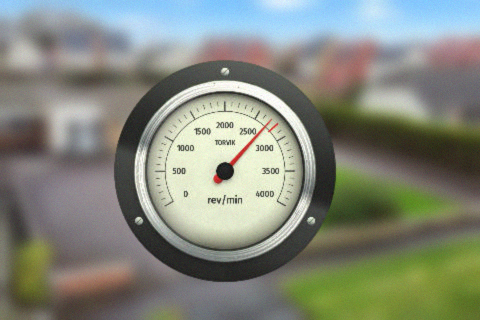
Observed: 2700 rpm
